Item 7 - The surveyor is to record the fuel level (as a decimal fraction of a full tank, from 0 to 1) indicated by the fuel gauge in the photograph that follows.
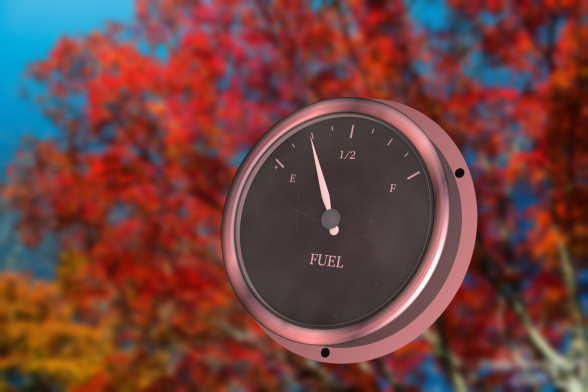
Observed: 0.25
